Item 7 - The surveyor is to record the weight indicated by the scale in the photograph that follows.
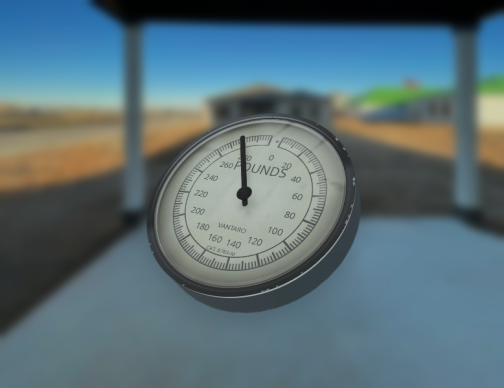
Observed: 280 lb
